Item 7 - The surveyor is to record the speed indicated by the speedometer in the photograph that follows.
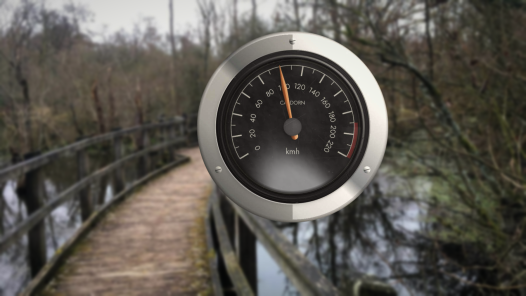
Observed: 100 km/h
